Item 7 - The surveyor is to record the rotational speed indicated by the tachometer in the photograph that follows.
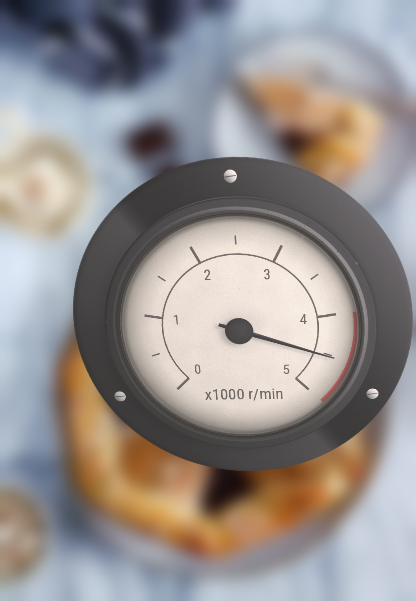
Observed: 4500 rpm
